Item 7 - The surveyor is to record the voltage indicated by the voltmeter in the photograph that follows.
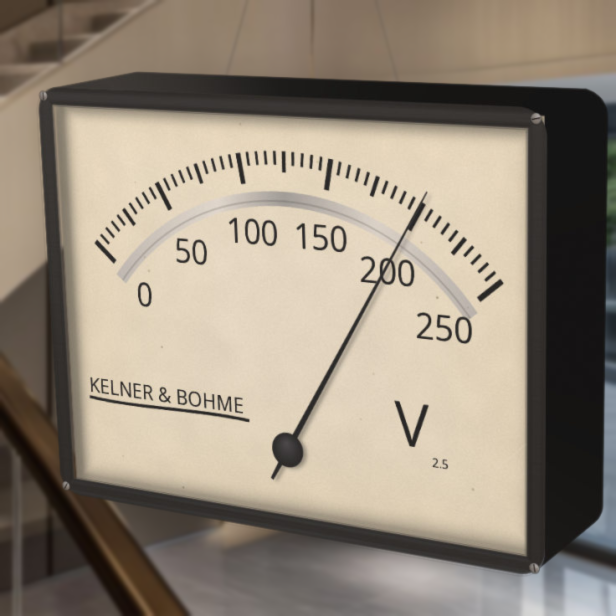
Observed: 200 V
